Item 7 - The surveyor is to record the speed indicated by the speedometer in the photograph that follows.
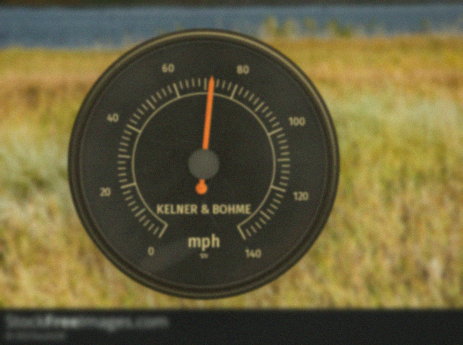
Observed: 72 mph
